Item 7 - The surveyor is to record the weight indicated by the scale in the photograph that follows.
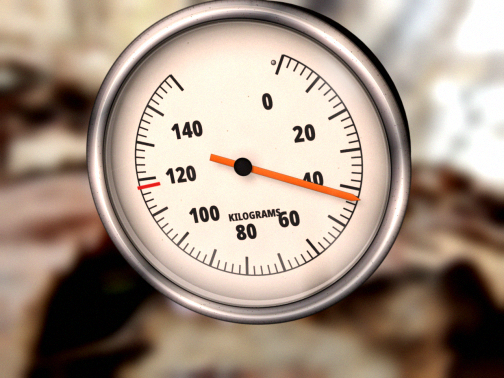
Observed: 42 kg
